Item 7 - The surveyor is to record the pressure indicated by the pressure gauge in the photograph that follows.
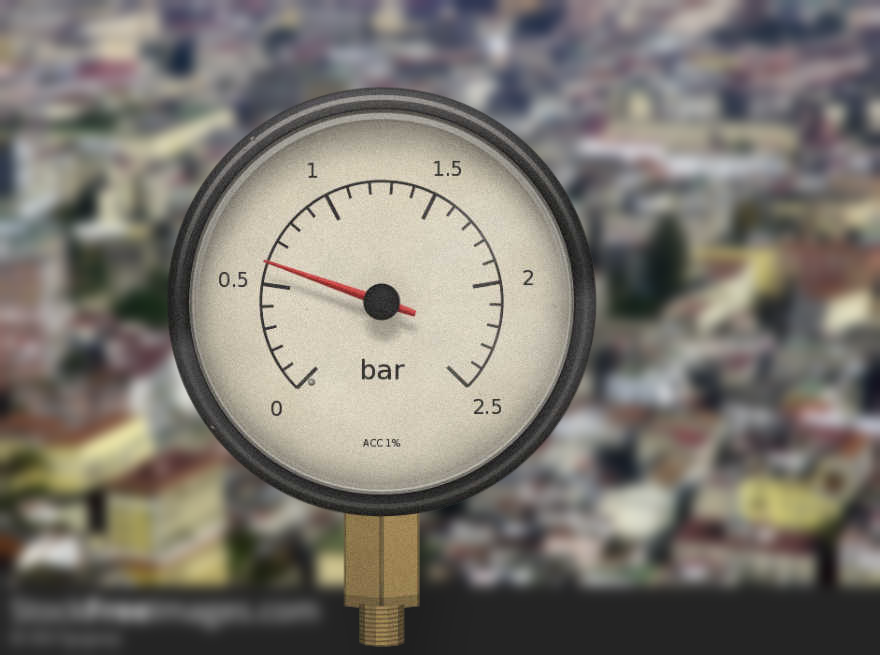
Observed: 0.6 bar
